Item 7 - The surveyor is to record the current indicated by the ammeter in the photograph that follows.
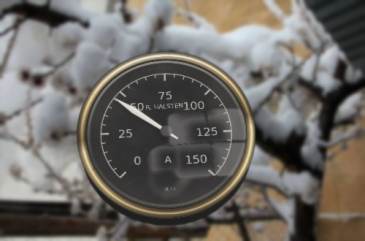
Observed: 45 A
